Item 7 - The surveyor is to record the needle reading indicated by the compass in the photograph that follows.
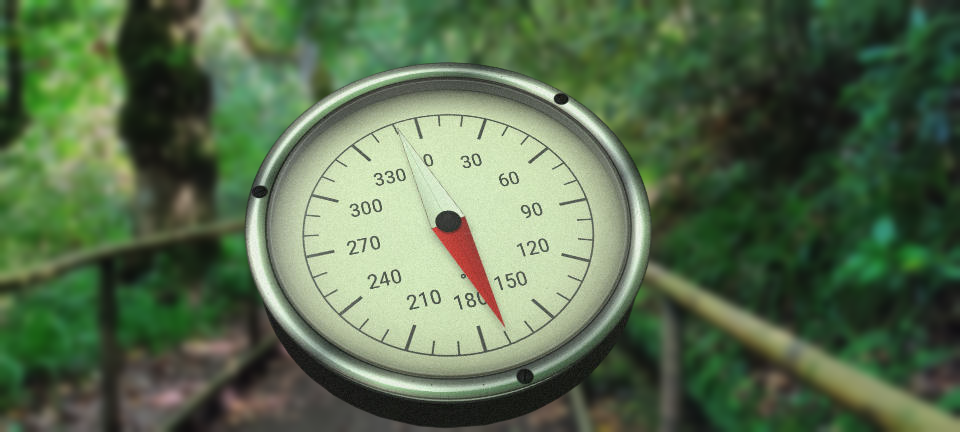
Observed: 170 °
